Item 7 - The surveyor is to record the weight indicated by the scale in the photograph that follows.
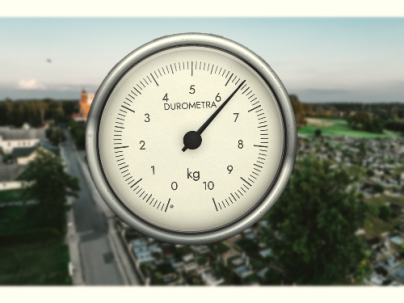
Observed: 6.3 kg
